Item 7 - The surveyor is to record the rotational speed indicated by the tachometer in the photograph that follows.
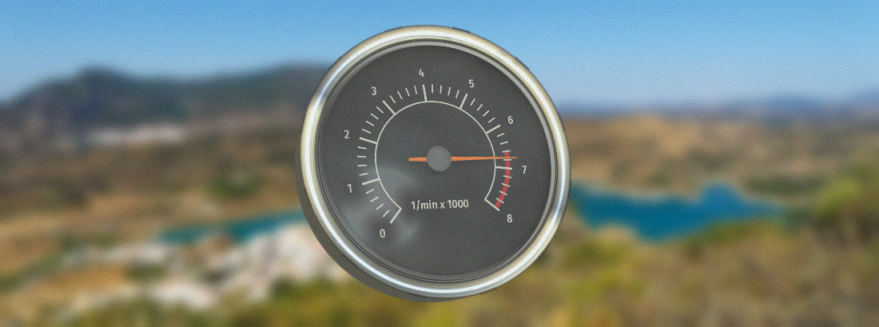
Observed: 6800 rpm
